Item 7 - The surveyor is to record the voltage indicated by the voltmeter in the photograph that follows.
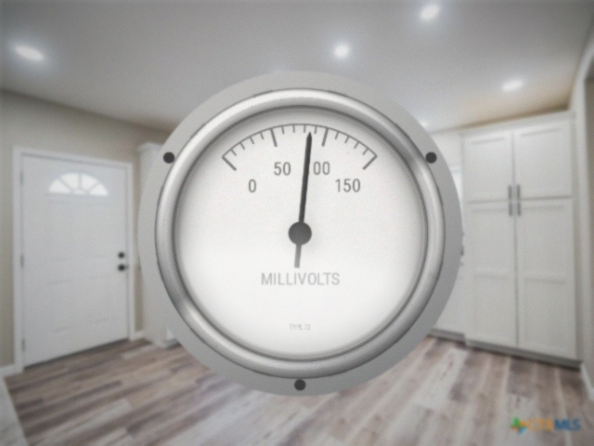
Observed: 85 mV
